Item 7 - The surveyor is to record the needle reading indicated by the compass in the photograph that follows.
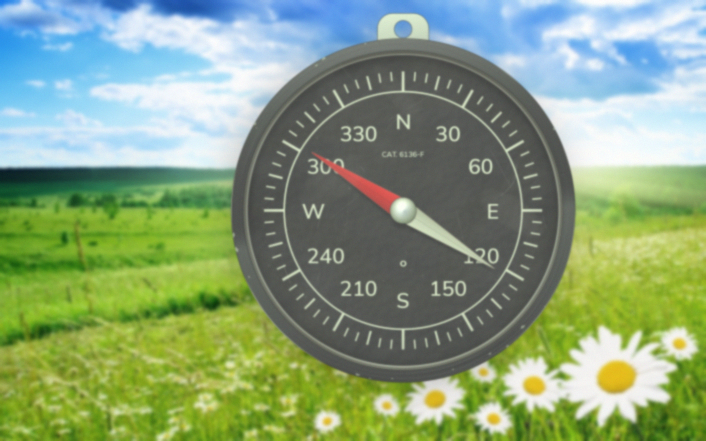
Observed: 302.5 °
